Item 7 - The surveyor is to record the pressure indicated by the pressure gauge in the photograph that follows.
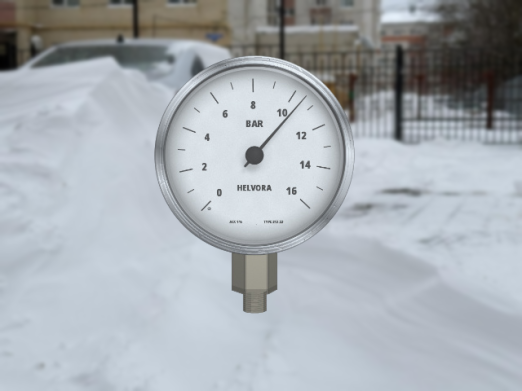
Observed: 10.5 bar
